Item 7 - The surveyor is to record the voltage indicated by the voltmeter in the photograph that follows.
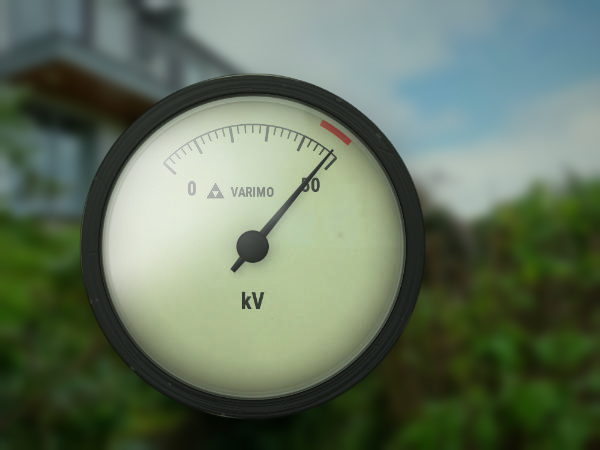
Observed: 48 kV
